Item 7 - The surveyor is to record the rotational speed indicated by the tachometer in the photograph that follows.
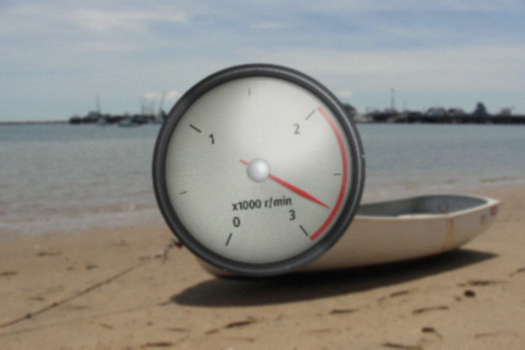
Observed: 2750 rpm
